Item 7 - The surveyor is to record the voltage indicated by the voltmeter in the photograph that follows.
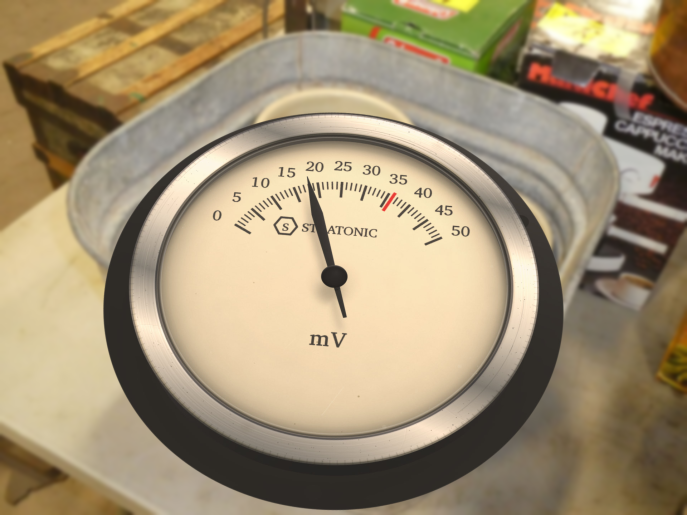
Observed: 18 mV
